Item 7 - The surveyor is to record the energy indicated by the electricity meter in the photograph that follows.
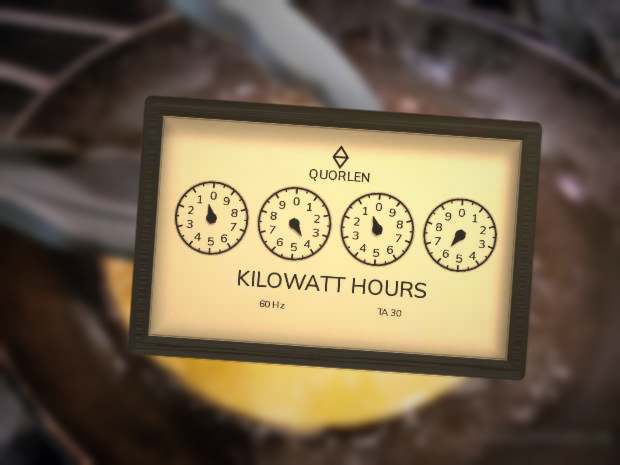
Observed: 406 kWh
